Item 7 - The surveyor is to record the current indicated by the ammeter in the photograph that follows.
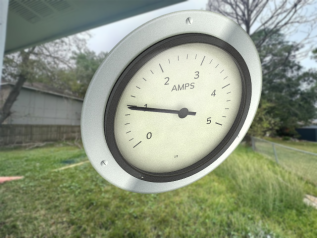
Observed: 1 A
